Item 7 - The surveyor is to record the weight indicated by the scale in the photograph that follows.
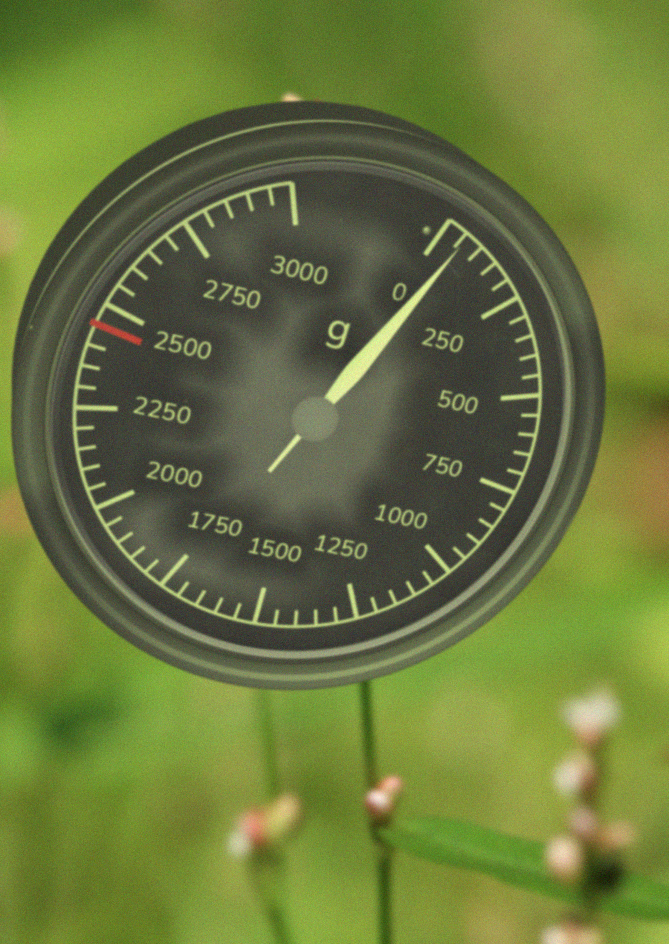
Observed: 50 g
